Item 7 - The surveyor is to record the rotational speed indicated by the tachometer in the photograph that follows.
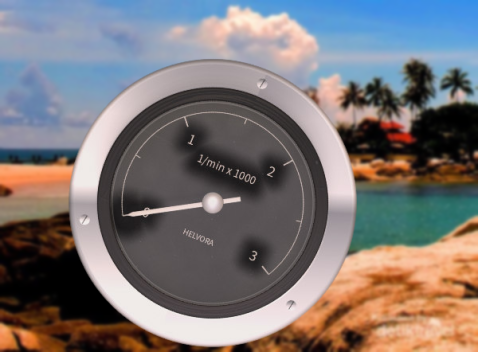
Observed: 0 rpm
